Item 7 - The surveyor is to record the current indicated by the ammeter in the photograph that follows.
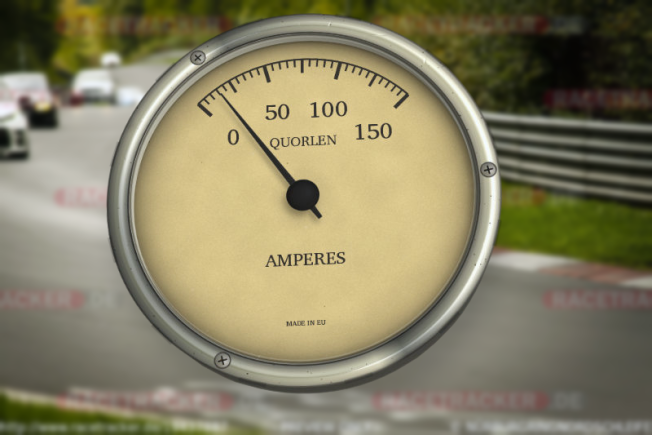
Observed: 15 A
